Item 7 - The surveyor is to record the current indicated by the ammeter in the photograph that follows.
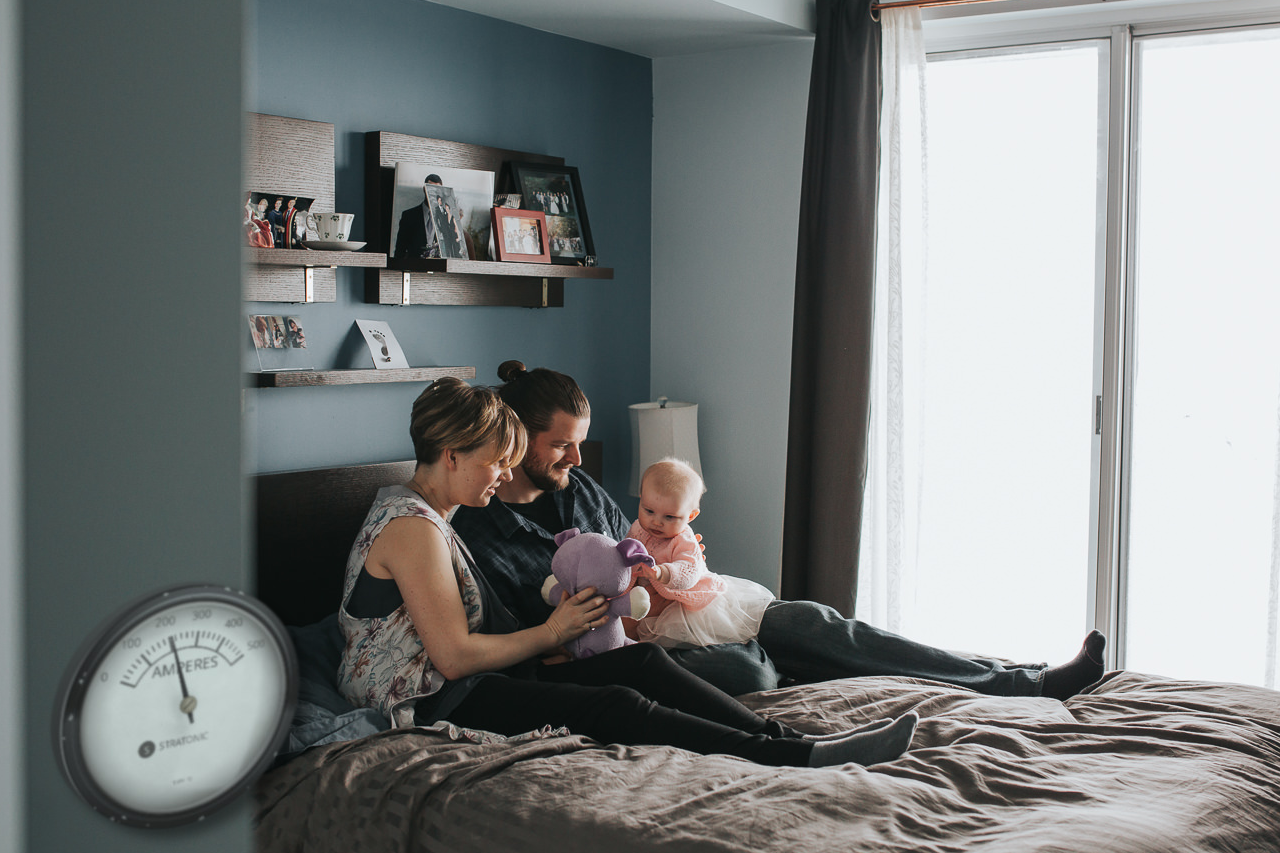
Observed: 200 A
